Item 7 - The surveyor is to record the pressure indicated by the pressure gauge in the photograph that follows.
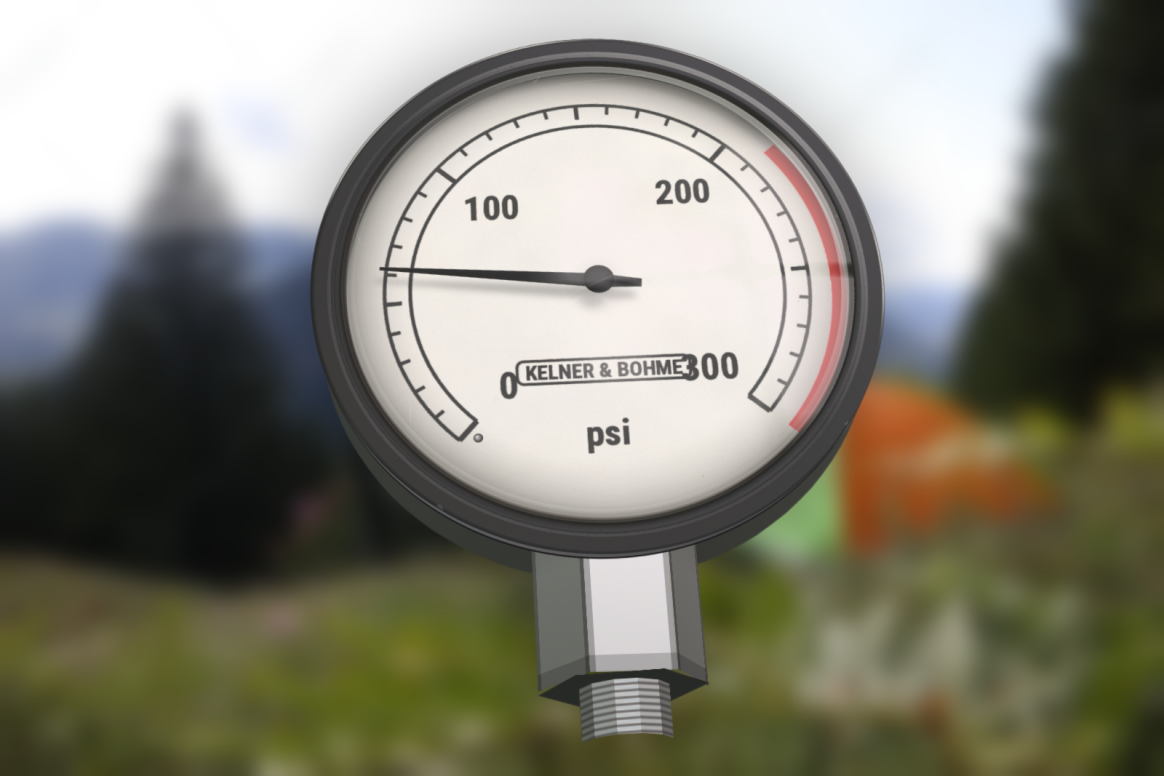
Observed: 60 psi
